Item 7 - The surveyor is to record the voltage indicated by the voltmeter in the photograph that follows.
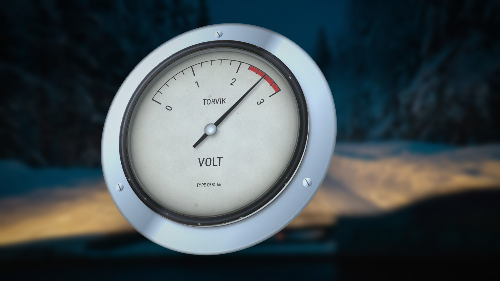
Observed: 2.6 V
